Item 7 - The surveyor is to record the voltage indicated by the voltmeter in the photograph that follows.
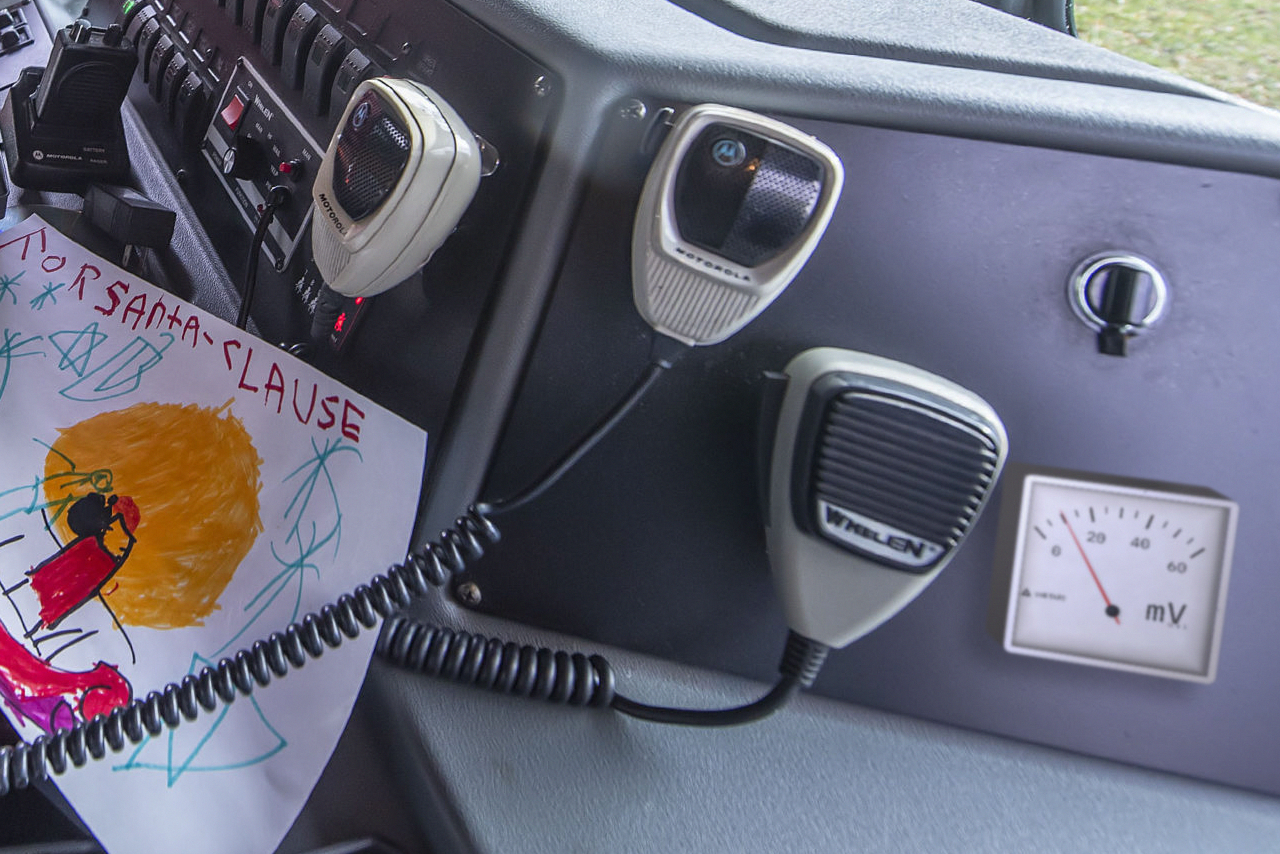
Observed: 10 mV
